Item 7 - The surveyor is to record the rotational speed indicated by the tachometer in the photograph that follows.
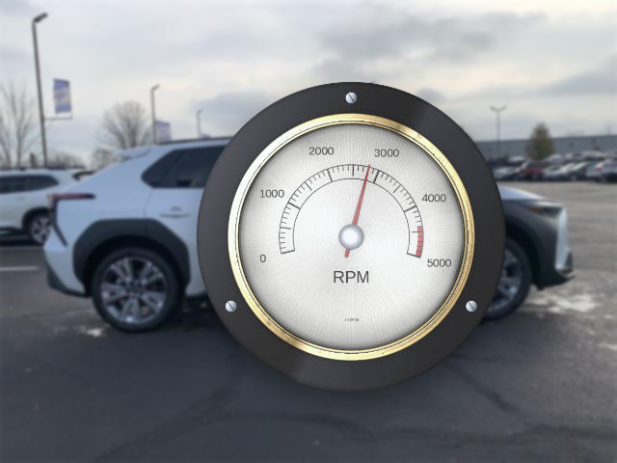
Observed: 2800 rpm
